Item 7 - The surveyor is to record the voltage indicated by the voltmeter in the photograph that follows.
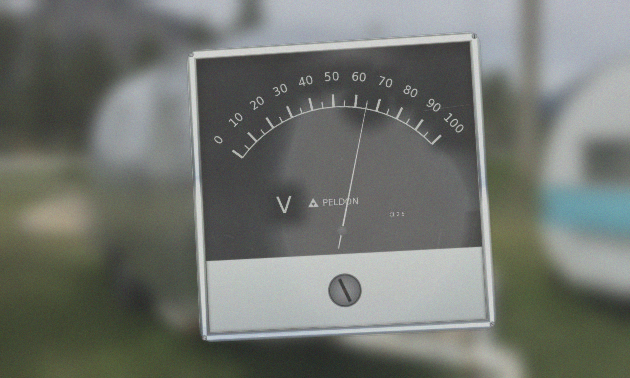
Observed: 65 V
